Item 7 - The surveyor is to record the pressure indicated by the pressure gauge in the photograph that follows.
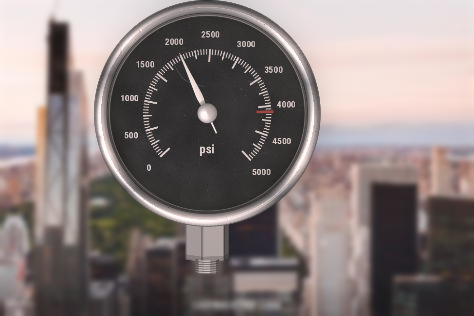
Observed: 2000 psi
